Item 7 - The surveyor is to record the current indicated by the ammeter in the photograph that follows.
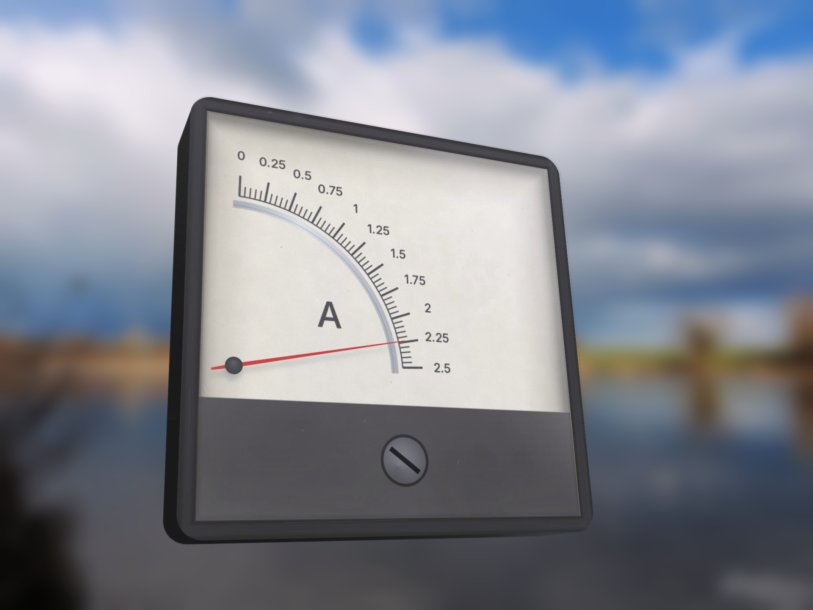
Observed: 2.25 A
